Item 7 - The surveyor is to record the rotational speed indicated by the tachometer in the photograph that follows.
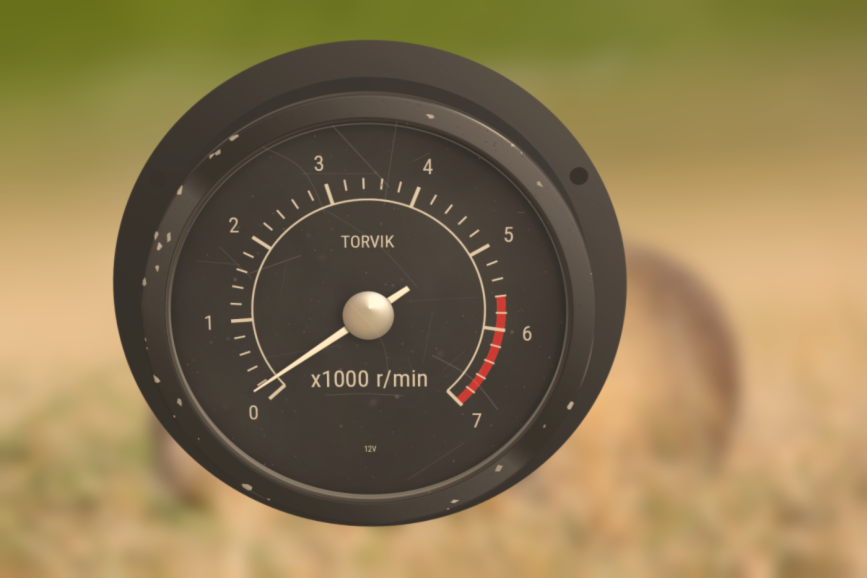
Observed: 200 rpm
